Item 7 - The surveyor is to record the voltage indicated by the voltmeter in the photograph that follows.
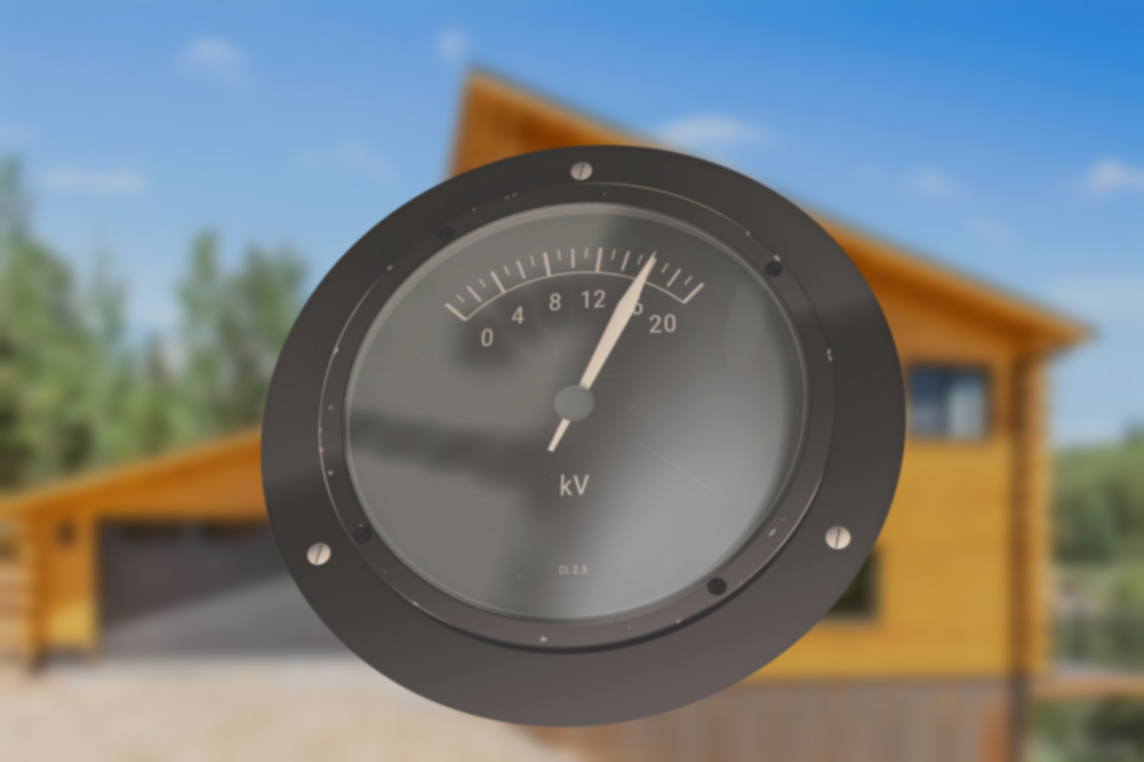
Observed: 16 kV
